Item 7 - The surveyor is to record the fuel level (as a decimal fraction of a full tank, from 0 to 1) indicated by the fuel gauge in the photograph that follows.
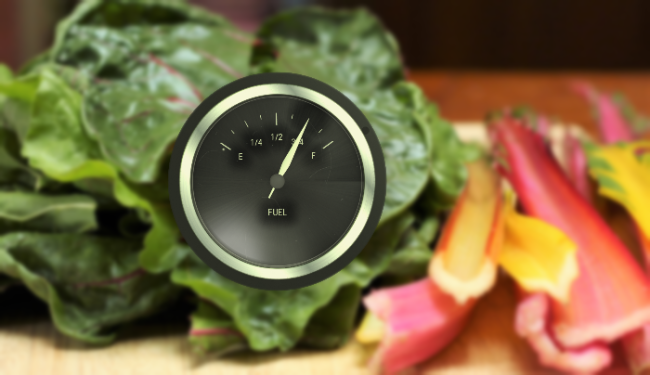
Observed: 0.75
